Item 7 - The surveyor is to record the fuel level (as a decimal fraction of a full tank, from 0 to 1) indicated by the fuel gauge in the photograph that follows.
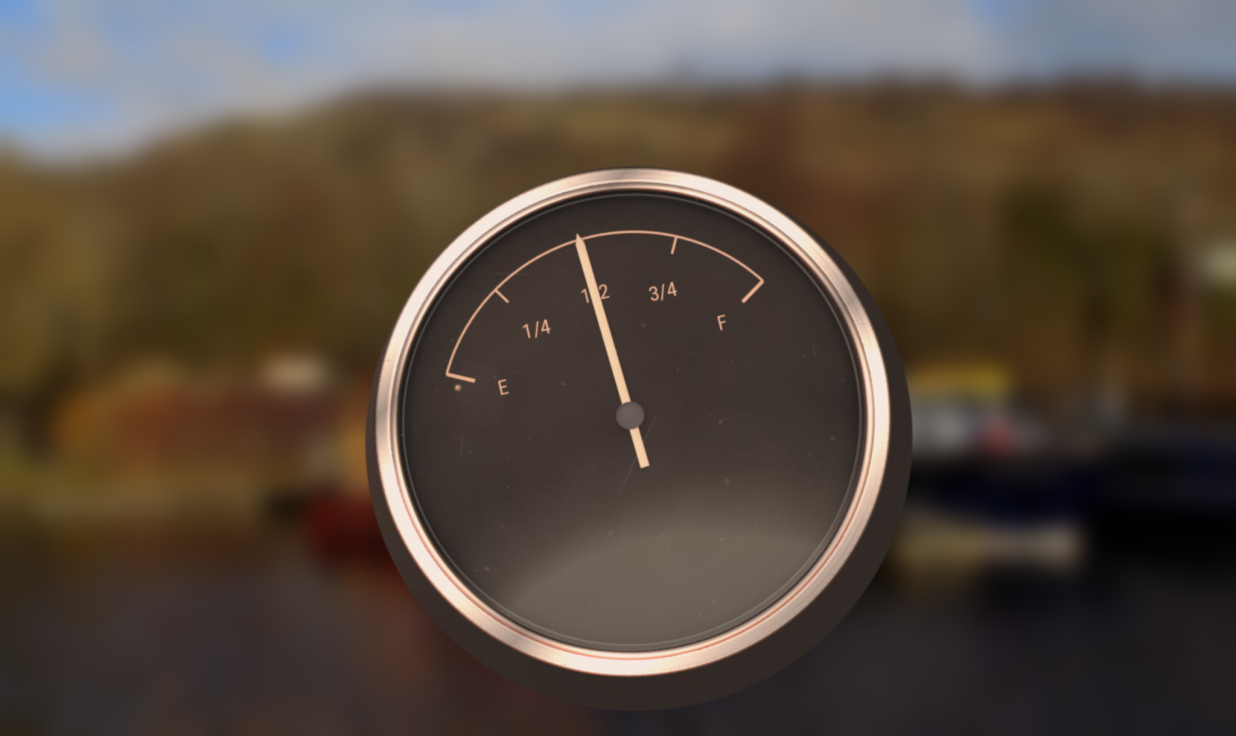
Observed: 0.5
